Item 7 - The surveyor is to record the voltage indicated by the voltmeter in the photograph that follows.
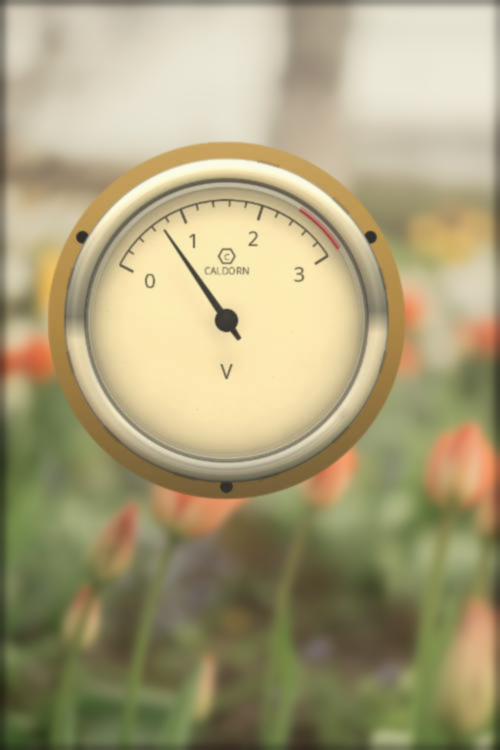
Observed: 0.7 V
